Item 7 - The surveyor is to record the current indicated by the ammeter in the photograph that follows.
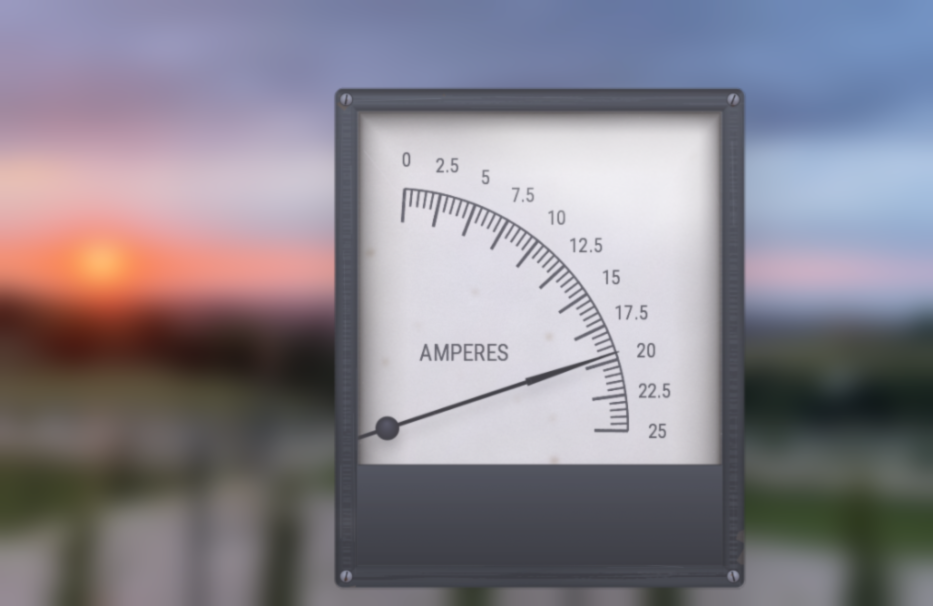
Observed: 19.5 A
